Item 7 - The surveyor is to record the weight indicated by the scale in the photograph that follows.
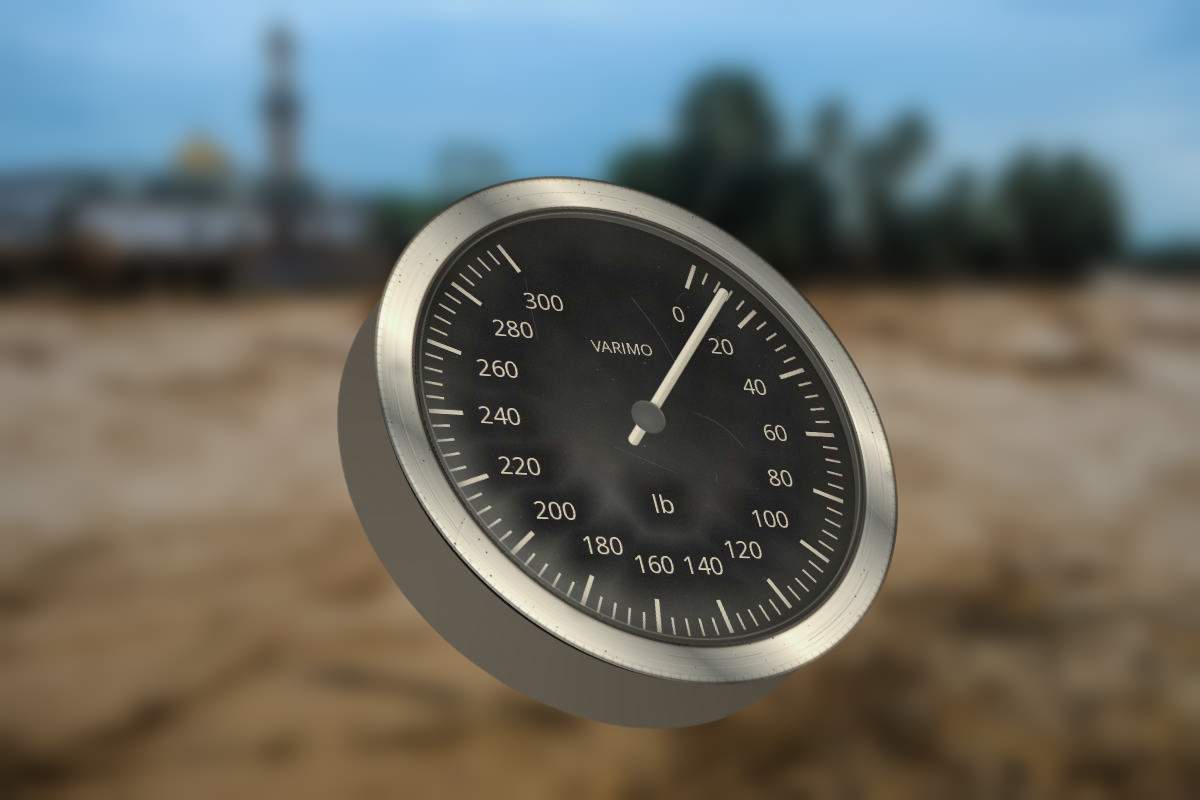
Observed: 10 lb
